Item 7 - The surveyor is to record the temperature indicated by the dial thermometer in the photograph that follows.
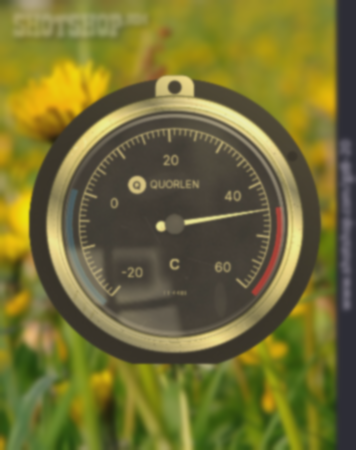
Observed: 45 °C
